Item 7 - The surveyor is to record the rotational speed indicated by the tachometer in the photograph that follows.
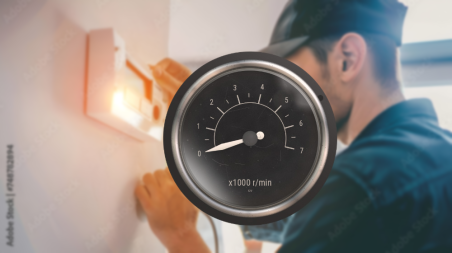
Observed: 0 rpm
